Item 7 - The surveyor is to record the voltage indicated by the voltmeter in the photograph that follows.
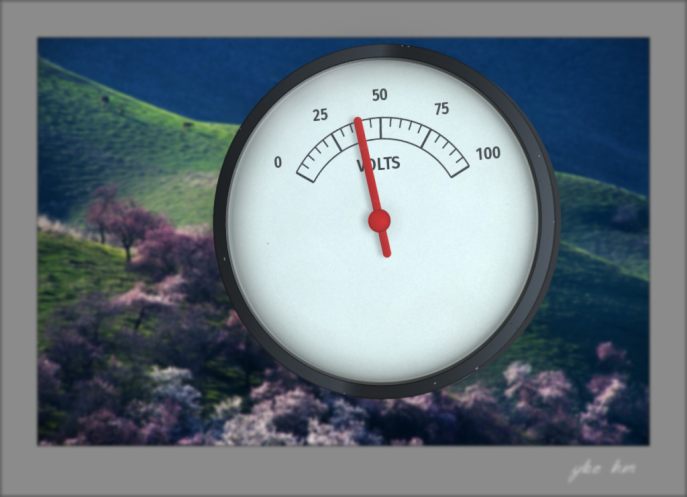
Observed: 40 V
